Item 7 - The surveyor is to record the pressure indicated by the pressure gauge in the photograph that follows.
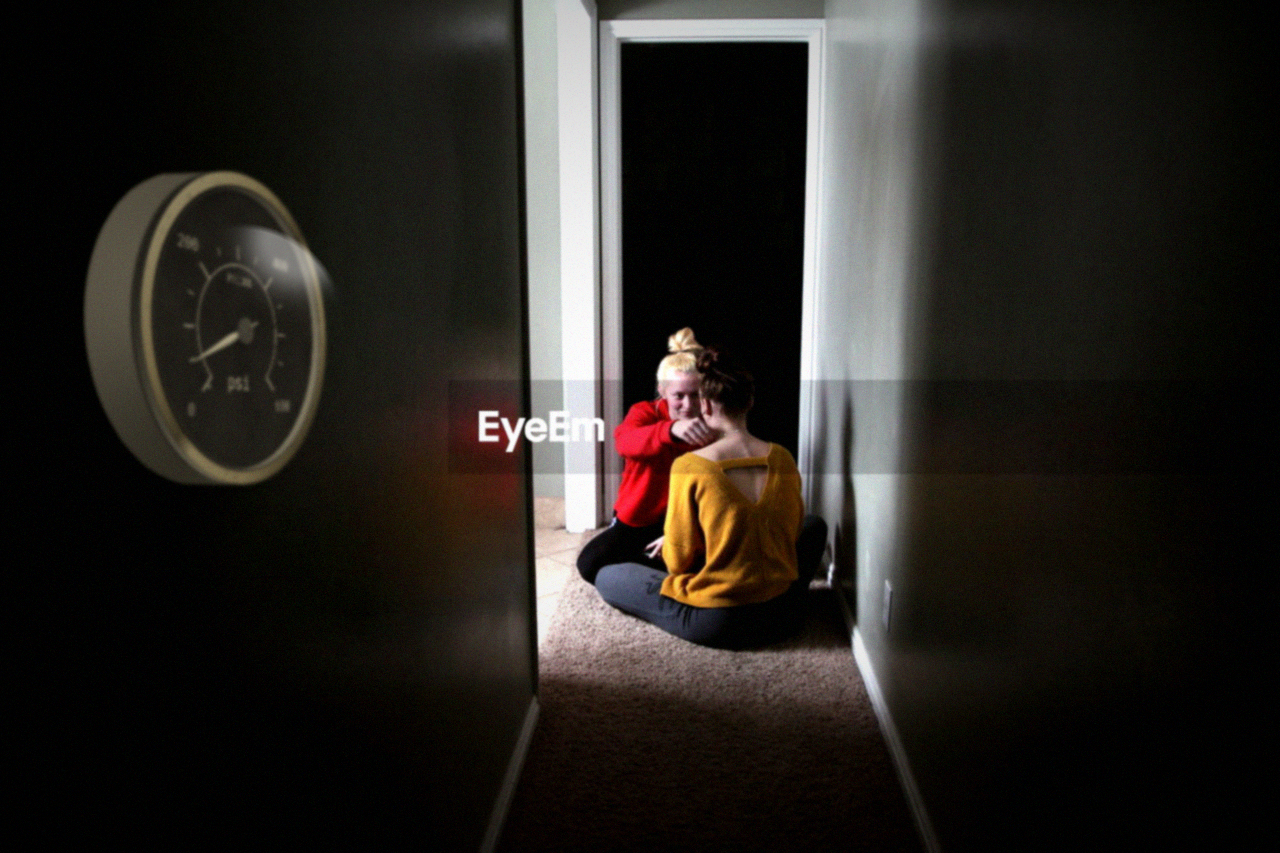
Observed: 50 psi
